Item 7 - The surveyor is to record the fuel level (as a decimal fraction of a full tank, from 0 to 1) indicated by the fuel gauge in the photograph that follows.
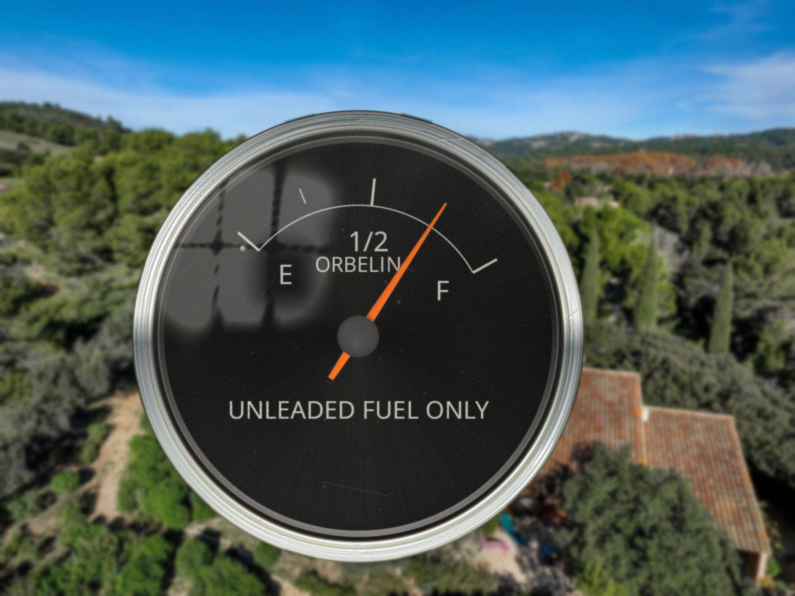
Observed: 0.75
